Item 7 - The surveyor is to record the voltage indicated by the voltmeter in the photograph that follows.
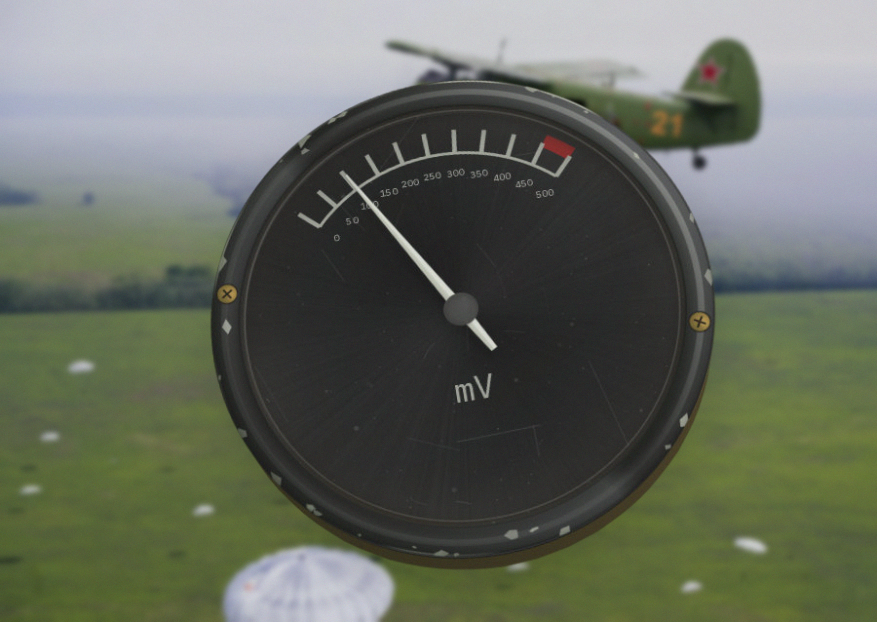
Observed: 100 mV
